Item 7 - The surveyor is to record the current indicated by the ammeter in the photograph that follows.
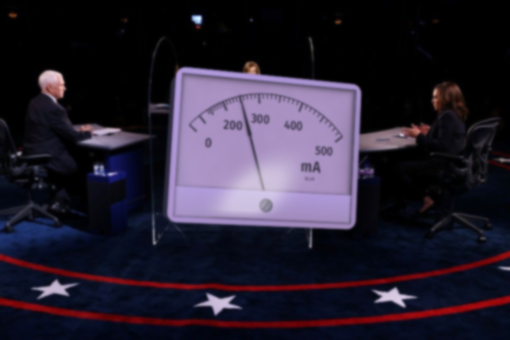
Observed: 250 mA
